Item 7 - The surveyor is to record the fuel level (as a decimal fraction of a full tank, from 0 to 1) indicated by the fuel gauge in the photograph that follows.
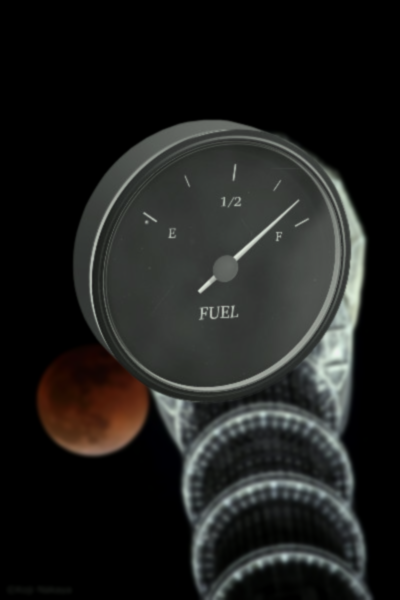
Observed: 0.875
